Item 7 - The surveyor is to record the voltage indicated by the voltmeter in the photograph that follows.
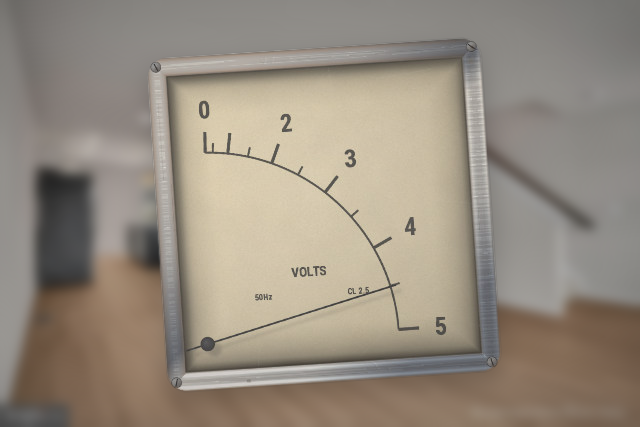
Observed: 4.5 V
